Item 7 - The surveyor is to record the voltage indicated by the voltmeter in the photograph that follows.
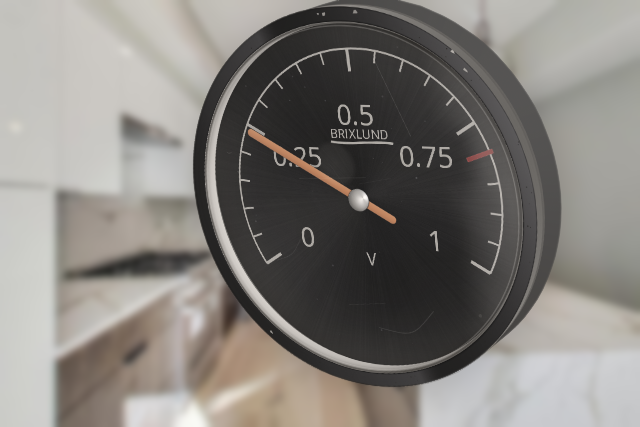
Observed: 0.25 V
